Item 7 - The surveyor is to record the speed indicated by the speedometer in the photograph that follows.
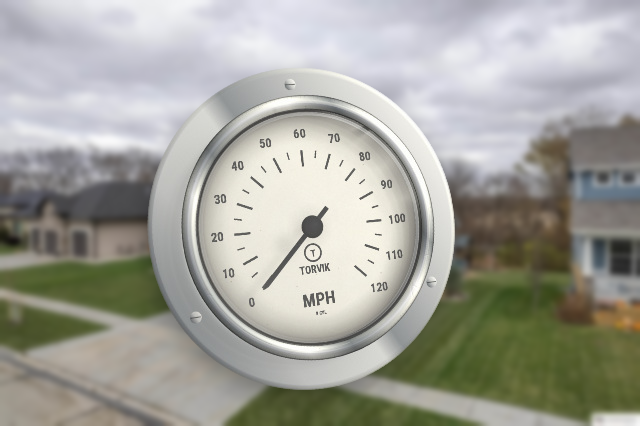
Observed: 0 mph
